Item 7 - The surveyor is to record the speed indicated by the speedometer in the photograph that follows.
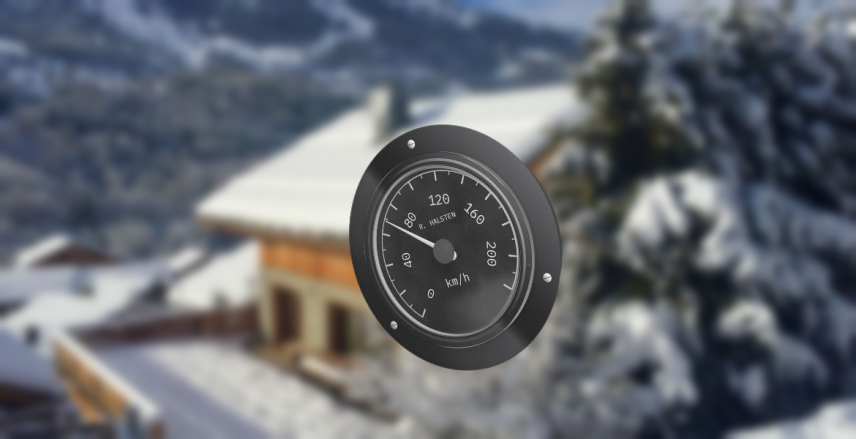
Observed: 70 km/h
